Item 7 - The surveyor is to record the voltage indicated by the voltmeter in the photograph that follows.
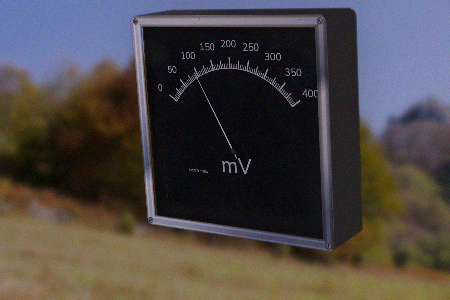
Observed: 100 mV
